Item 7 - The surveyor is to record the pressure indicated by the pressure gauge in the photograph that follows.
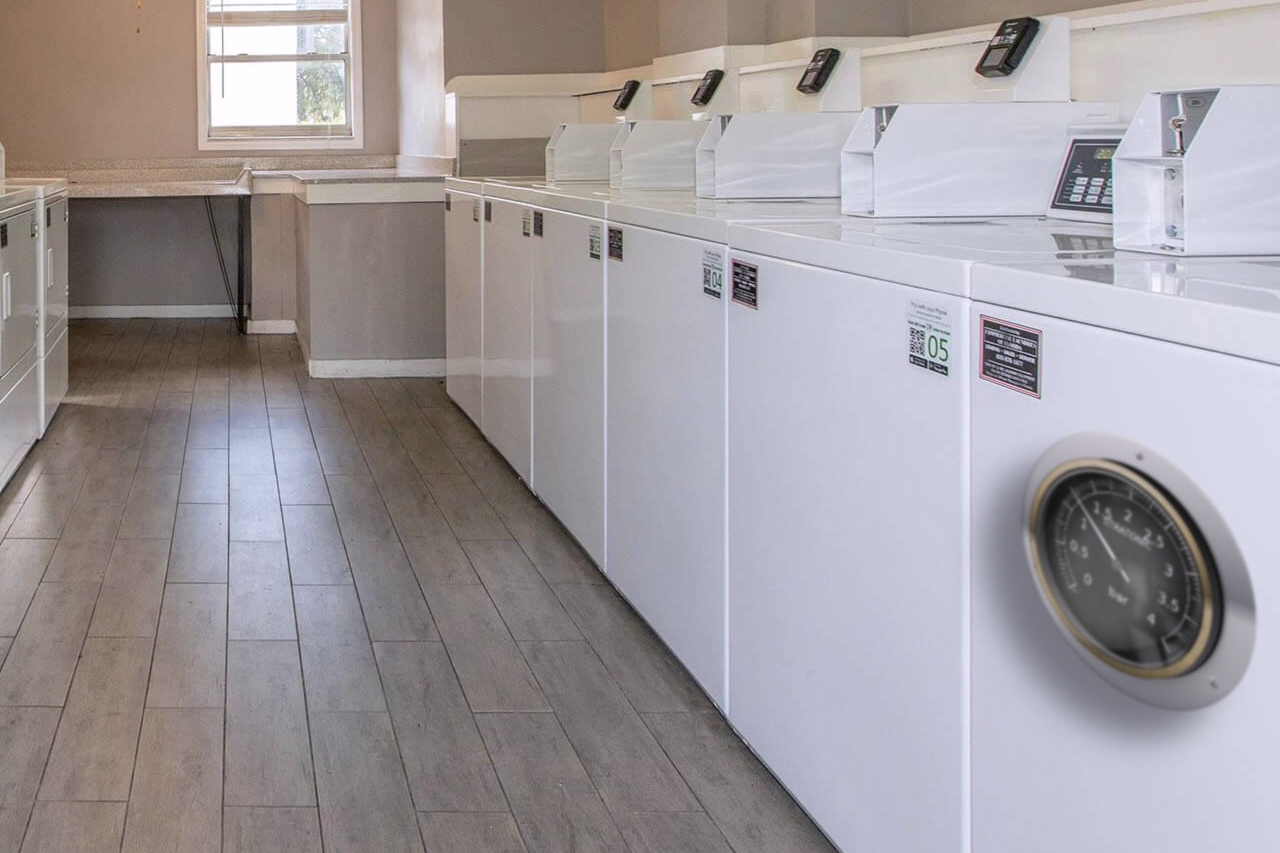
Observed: 1.25 bar
